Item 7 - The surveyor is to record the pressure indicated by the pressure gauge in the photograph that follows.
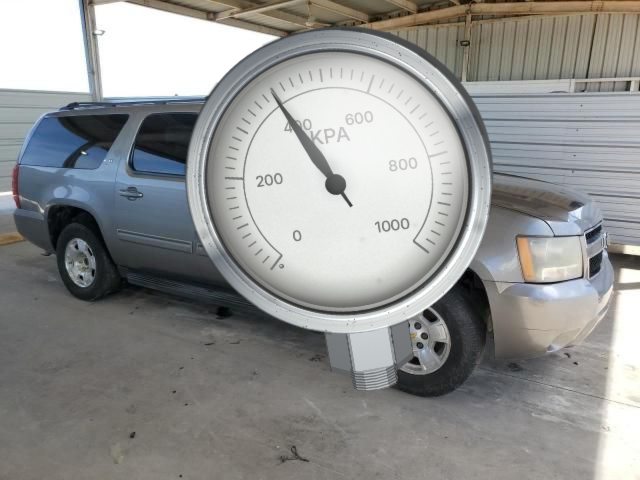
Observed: 400 kPa
